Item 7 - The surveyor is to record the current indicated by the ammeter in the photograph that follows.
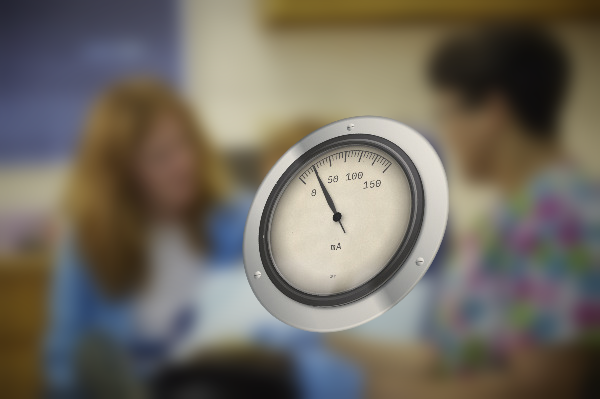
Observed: 25 mA
